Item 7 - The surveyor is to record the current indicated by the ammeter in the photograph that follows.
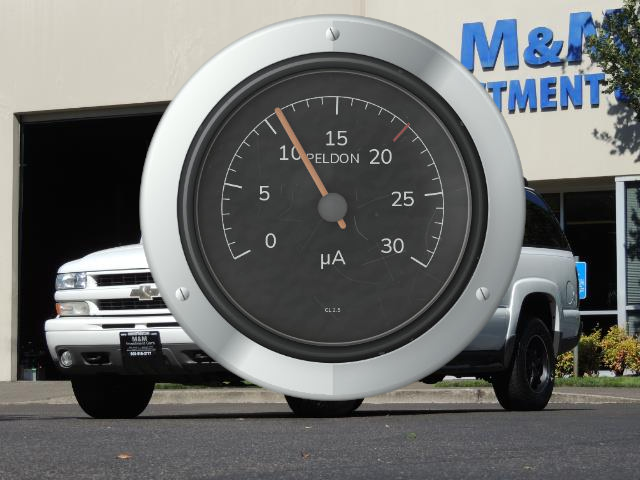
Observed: 11 µA
